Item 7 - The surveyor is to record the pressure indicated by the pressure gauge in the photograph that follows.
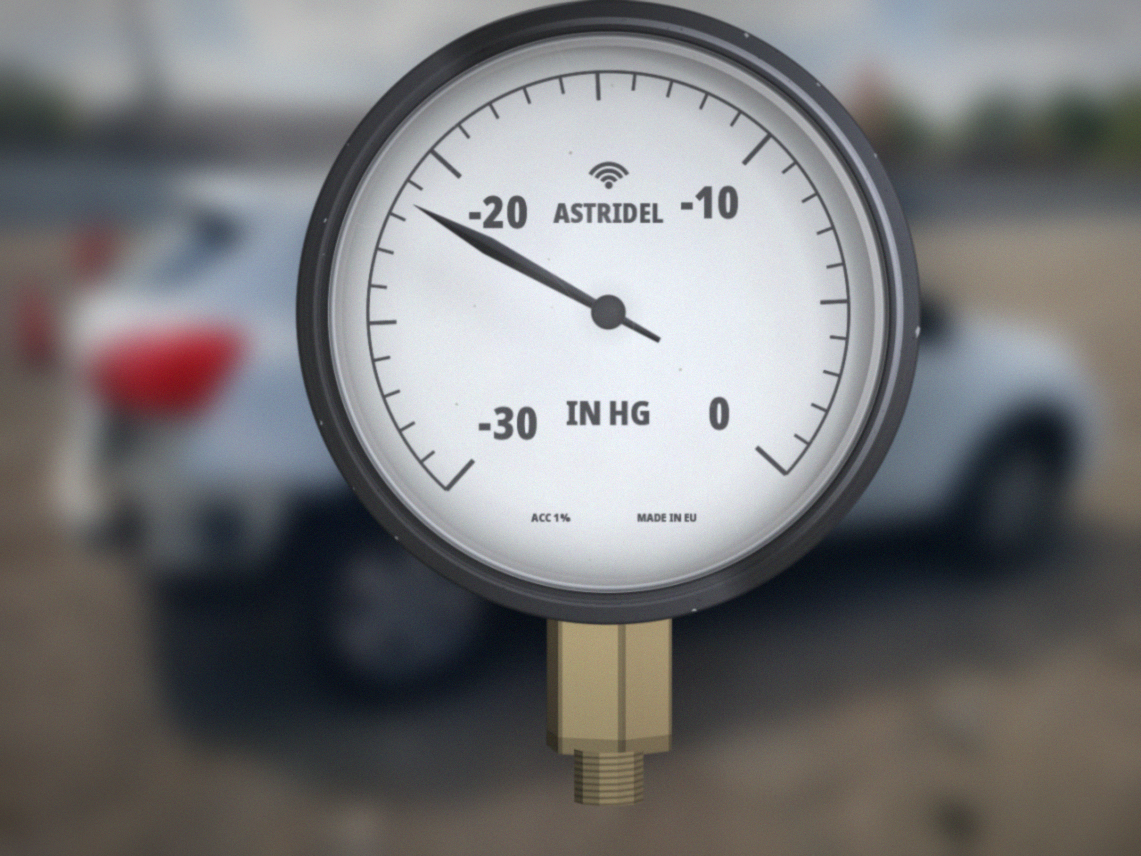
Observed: -21.5 inHg
